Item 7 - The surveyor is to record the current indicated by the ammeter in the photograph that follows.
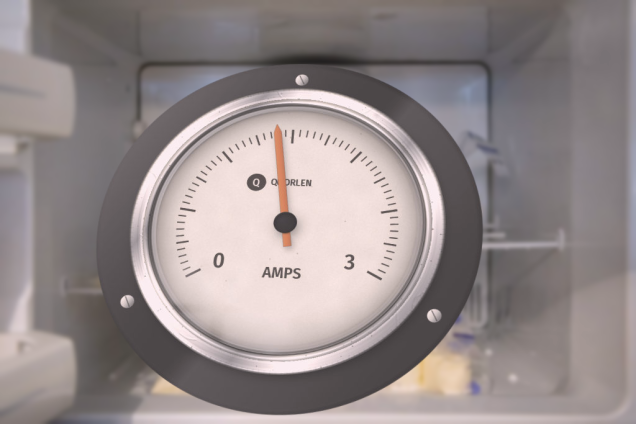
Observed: 1.4 A
